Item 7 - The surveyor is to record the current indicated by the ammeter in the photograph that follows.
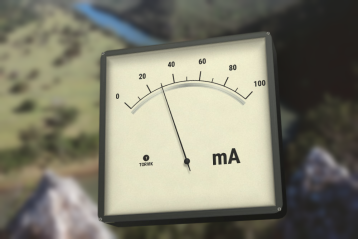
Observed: 30 mA
